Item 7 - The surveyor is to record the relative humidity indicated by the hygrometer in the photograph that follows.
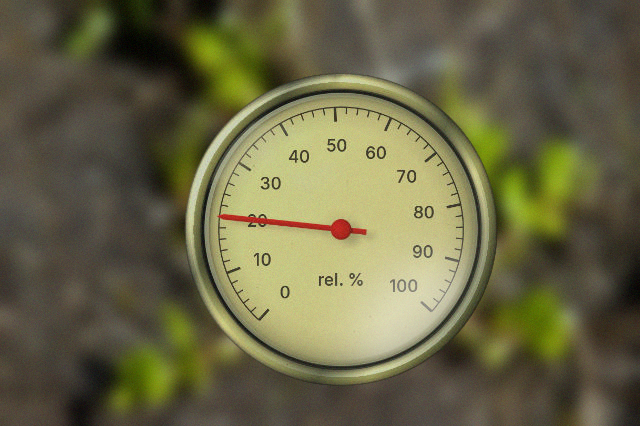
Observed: 20 %
